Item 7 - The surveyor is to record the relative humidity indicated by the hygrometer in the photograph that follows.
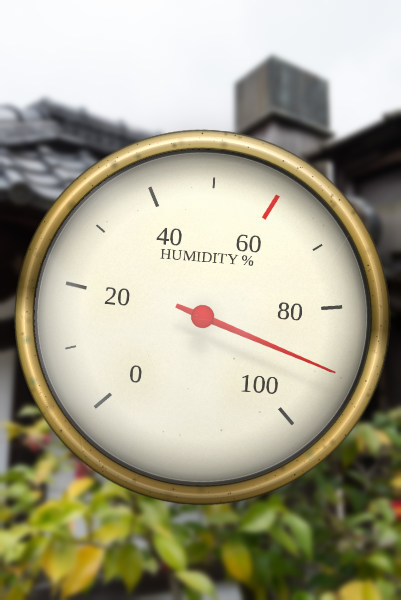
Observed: 90 %
